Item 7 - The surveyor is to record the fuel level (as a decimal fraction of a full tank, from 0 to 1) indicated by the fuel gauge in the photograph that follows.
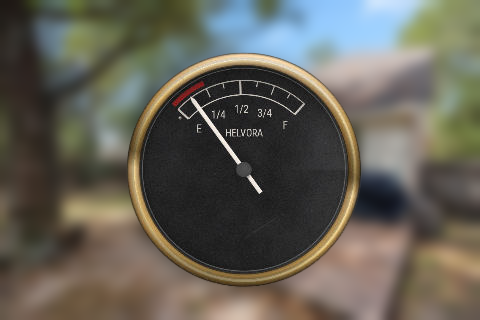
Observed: 0.125
